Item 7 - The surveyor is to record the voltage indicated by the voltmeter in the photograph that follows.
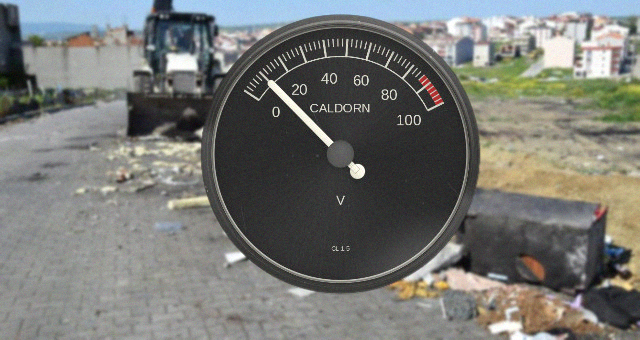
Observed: 10 V
